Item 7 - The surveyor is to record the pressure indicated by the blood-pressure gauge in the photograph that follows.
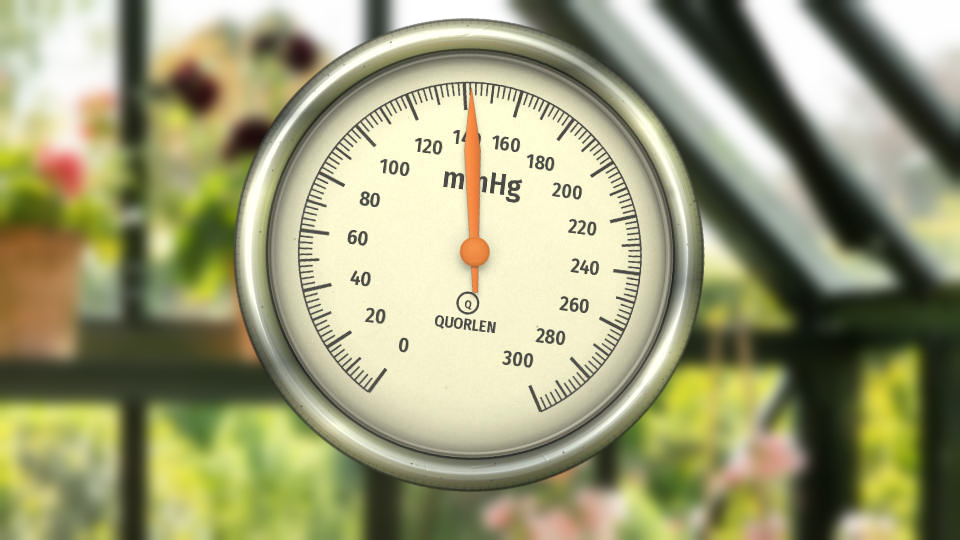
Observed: 142 mmHg
